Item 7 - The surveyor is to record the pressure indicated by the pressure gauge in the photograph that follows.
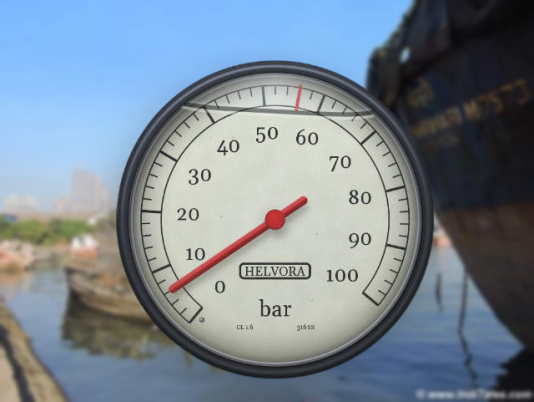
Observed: 6 bar
